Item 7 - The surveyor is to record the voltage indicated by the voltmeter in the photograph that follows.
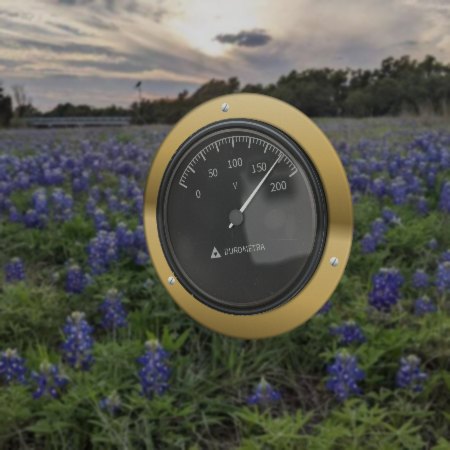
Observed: 175 V
